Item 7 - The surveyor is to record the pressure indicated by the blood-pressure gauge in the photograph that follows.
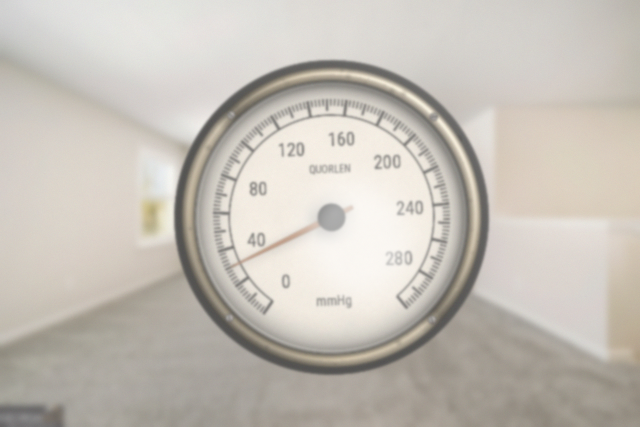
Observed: 30 mmHg
